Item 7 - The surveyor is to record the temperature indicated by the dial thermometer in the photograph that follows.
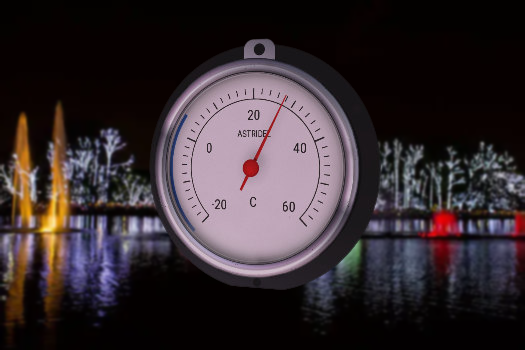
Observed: 28 °C
